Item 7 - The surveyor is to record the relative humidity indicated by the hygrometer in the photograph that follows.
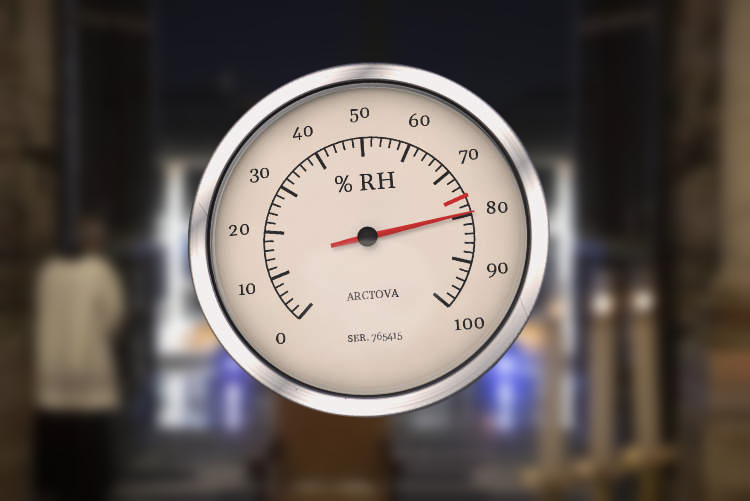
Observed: 80 %
